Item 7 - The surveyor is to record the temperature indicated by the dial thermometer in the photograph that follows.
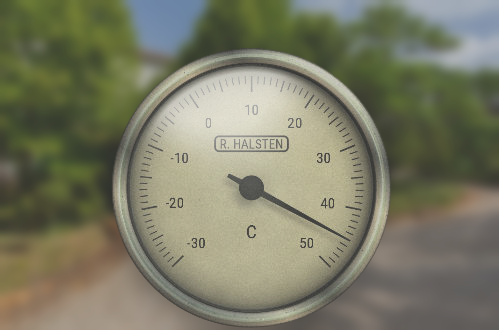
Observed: 45 °C
